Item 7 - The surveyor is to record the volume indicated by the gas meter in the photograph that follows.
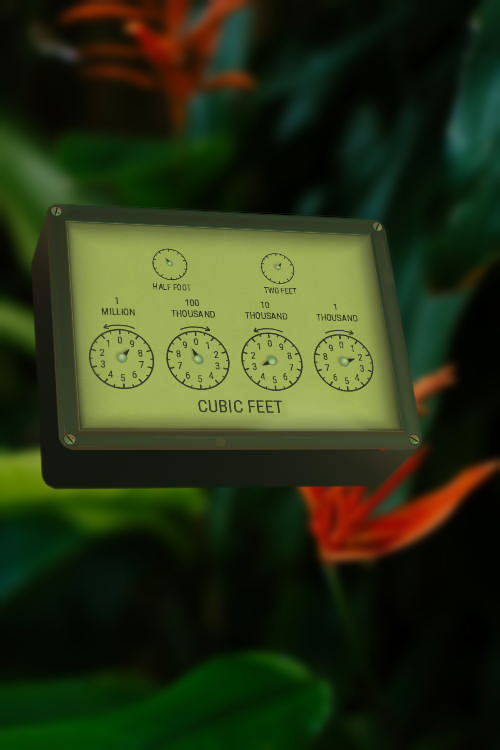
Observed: 893200 ft³
